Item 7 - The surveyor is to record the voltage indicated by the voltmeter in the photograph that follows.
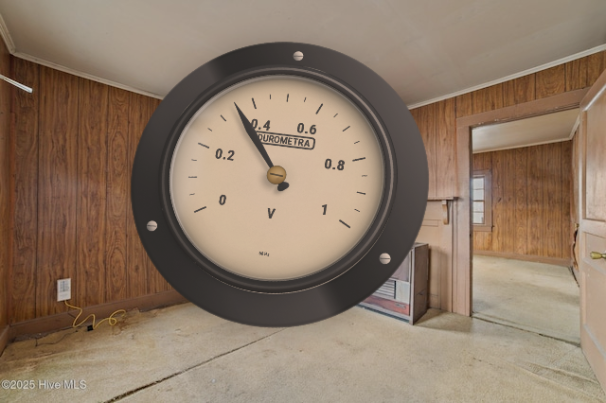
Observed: 0.35 V
